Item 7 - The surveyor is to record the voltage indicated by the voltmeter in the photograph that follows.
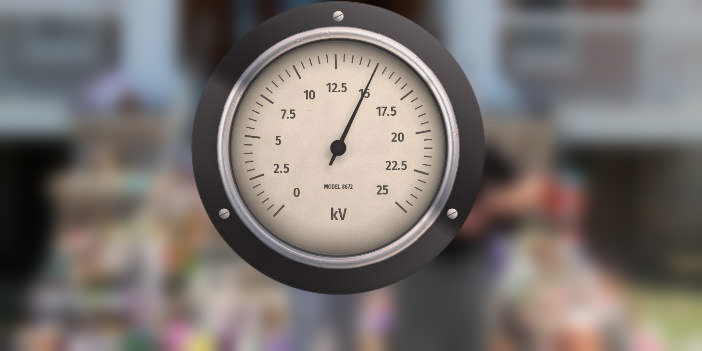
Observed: 15 kV
